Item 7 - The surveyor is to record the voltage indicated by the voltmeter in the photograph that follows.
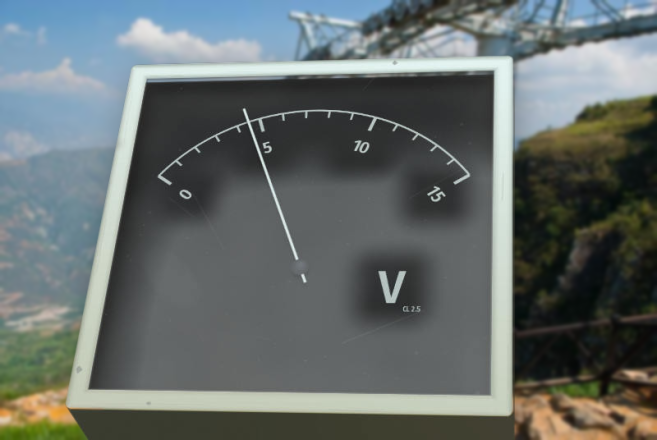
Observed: 4.5 V
